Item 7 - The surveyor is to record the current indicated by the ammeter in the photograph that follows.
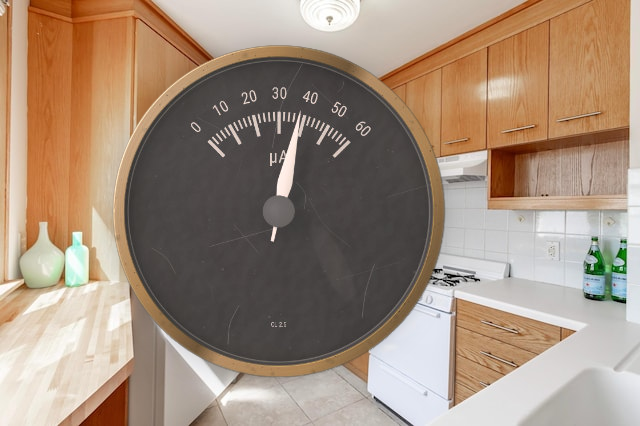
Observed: 38 µA
